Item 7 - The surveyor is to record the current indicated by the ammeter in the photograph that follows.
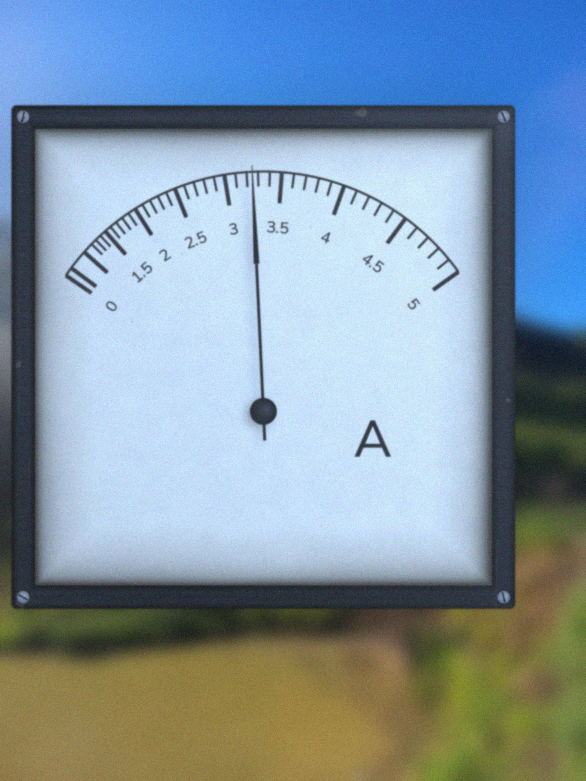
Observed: 3.25 A
